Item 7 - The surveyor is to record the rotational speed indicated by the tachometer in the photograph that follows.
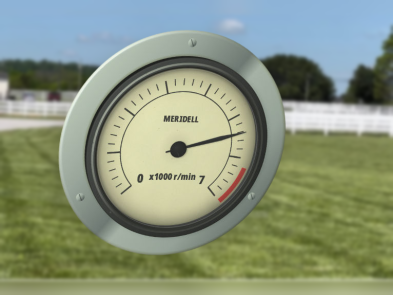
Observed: 5400 rpm
